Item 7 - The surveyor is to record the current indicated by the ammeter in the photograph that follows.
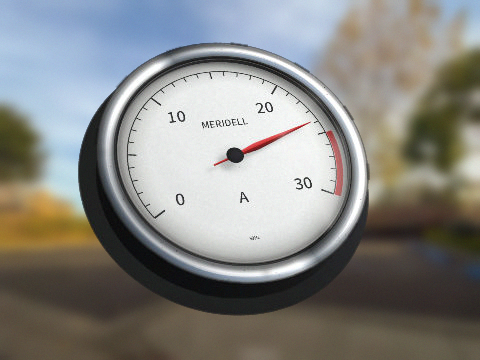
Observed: 24 A
